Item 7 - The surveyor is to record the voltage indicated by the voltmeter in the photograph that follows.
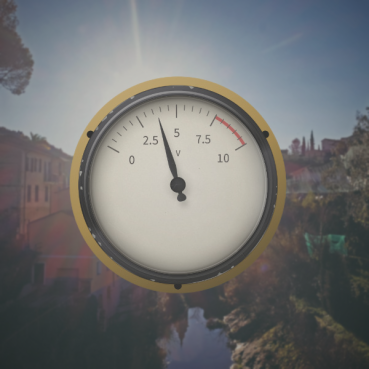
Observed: 3.75 V
